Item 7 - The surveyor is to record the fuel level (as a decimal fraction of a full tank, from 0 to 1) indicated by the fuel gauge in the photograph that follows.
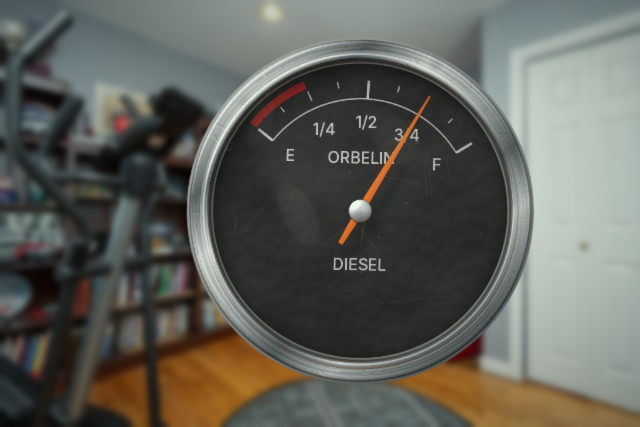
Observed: 0.75
